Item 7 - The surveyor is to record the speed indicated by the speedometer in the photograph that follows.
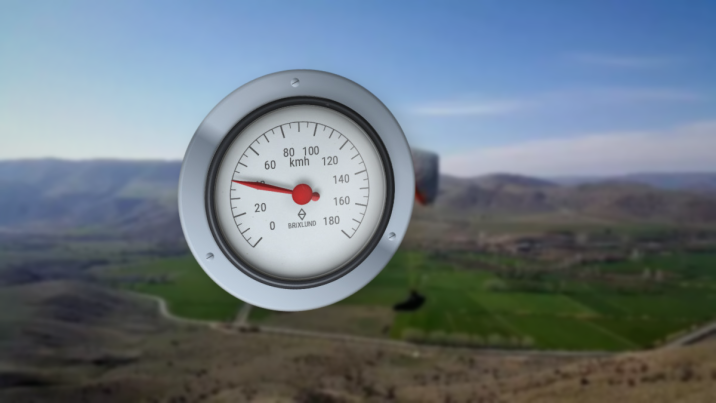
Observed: 40 km/h
